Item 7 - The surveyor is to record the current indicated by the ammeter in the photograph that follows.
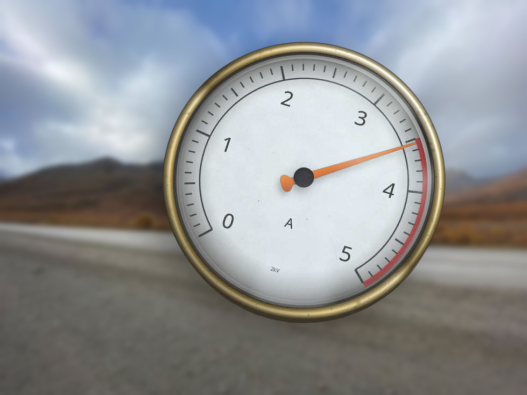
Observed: 3.55 A
